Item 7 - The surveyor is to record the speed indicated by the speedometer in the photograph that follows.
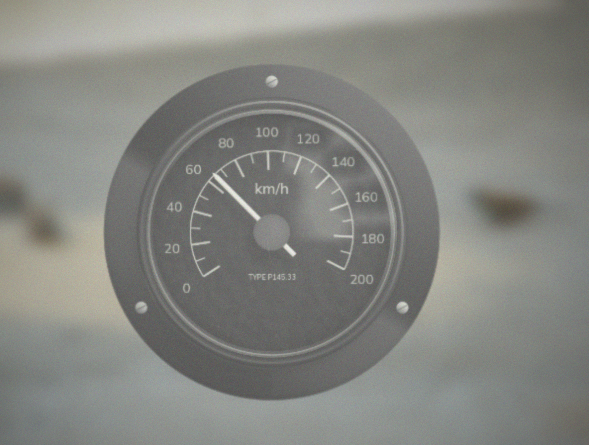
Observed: 65 km/h
